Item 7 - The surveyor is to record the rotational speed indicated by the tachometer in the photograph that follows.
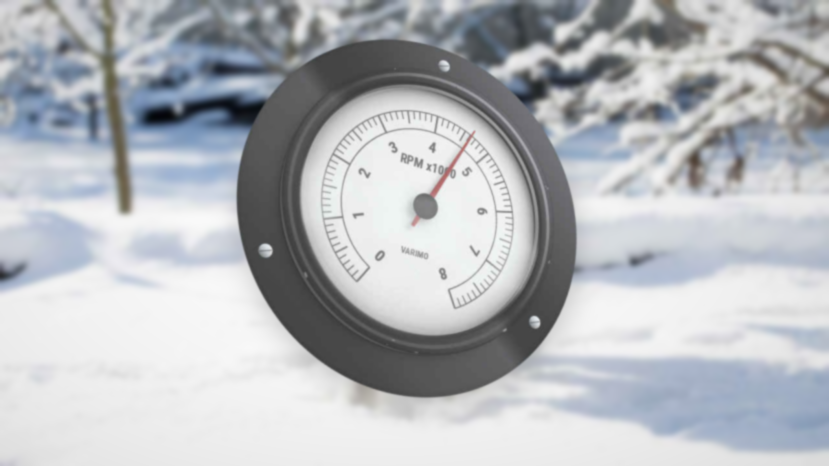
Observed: 4600 rpm
